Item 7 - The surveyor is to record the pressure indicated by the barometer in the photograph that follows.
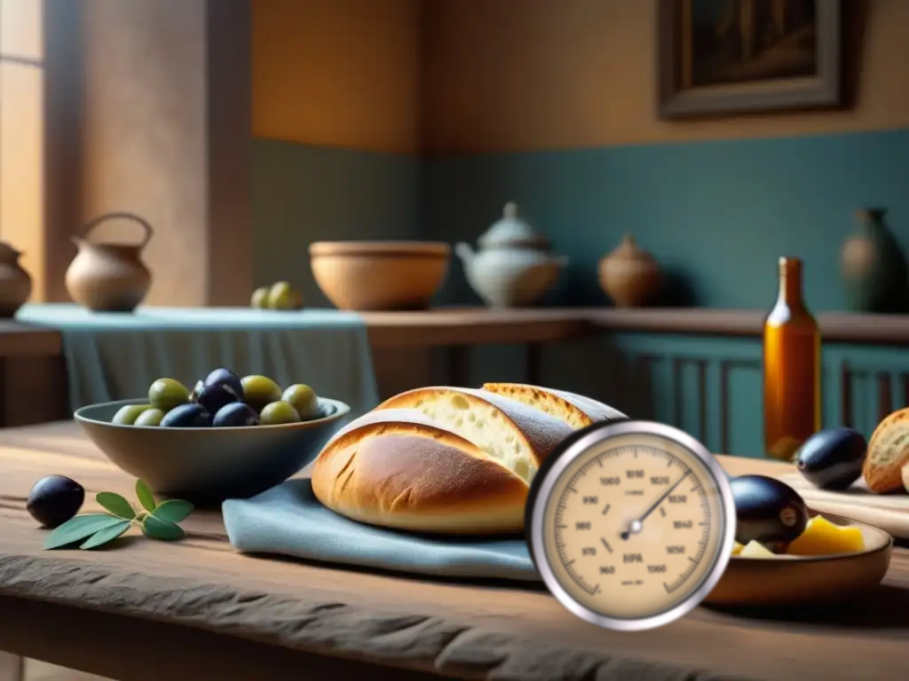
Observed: 1025 hPa
